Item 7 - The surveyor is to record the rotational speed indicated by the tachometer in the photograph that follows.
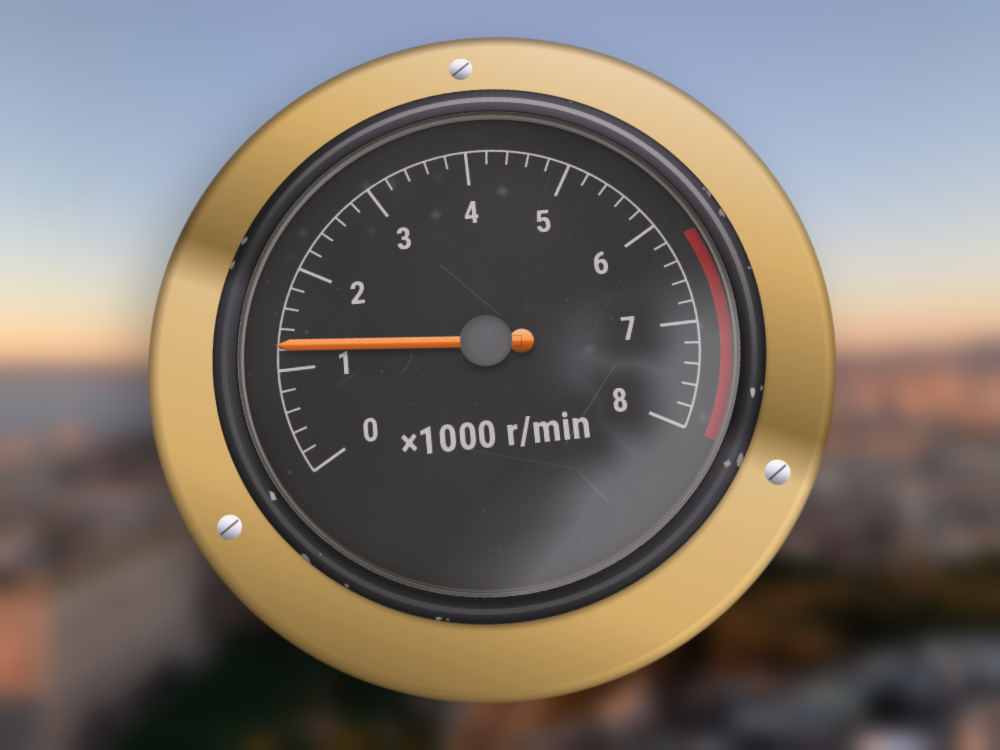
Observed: 1200 rpm
